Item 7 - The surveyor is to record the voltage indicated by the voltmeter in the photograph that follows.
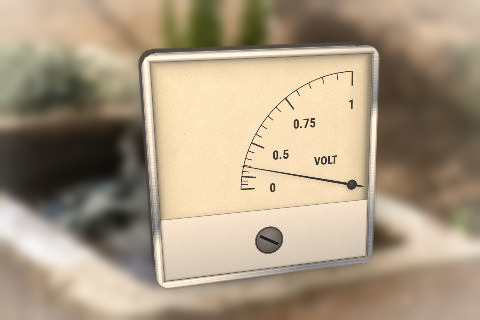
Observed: 0.35 V
